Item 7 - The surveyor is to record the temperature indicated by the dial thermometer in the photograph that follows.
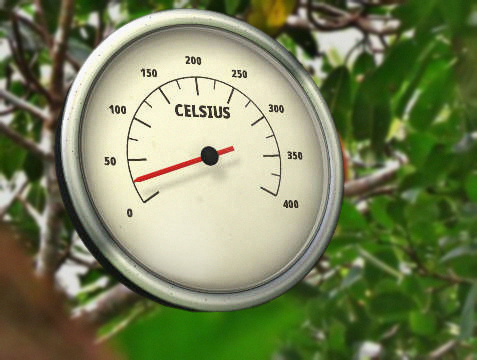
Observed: 25 °C
